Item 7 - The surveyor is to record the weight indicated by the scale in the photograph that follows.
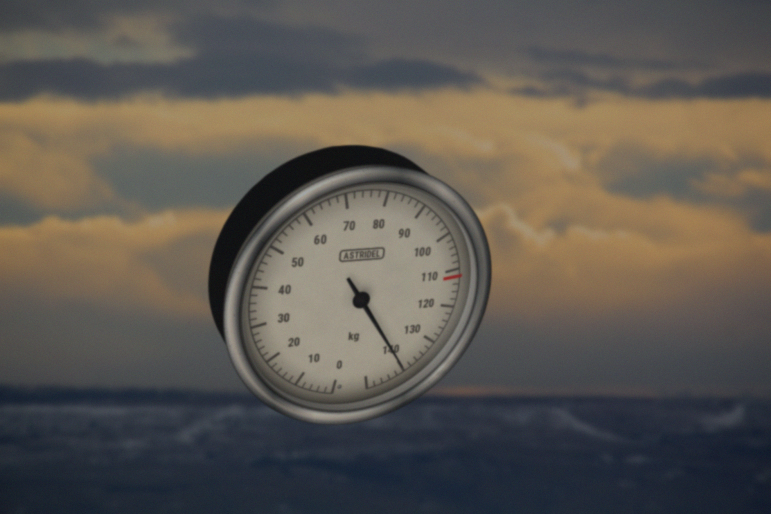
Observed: 140 kg
